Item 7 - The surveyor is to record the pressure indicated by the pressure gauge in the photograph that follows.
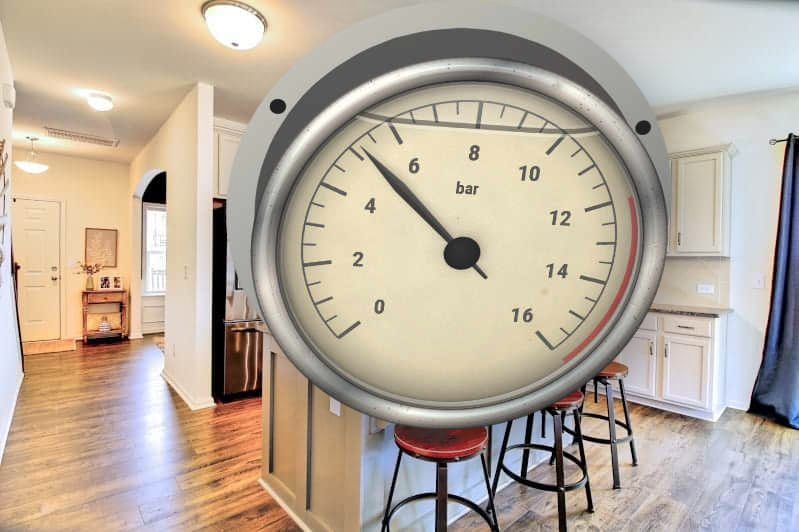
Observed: 5.25 bar
